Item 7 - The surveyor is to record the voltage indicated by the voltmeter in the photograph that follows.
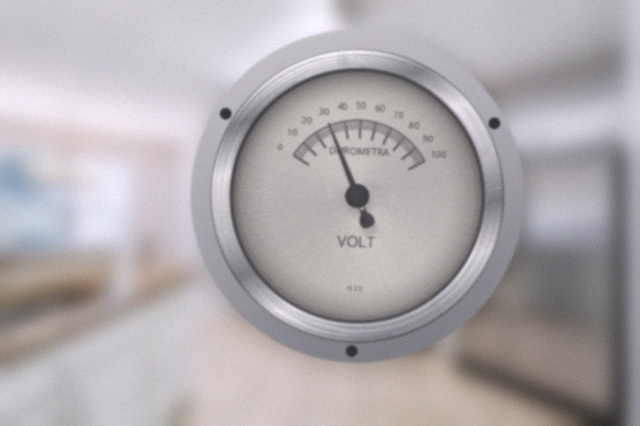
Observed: 30 V
